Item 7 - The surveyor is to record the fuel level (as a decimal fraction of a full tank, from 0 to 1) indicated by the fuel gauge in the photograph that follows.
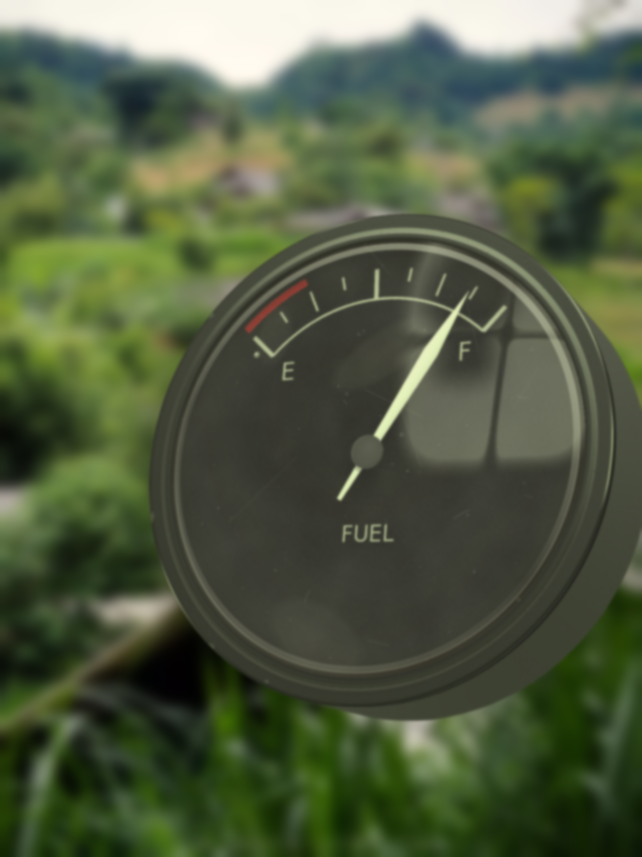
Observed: 0.875
